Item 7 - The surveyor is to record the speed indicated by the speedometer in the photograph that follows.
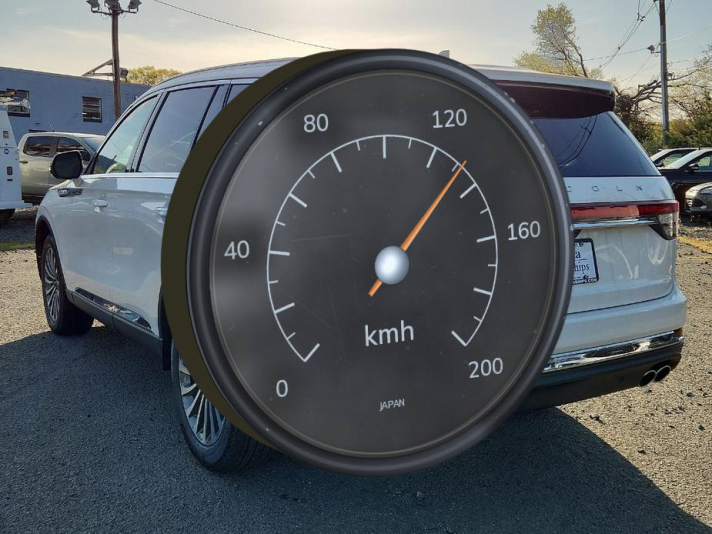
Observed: 130 km/h
